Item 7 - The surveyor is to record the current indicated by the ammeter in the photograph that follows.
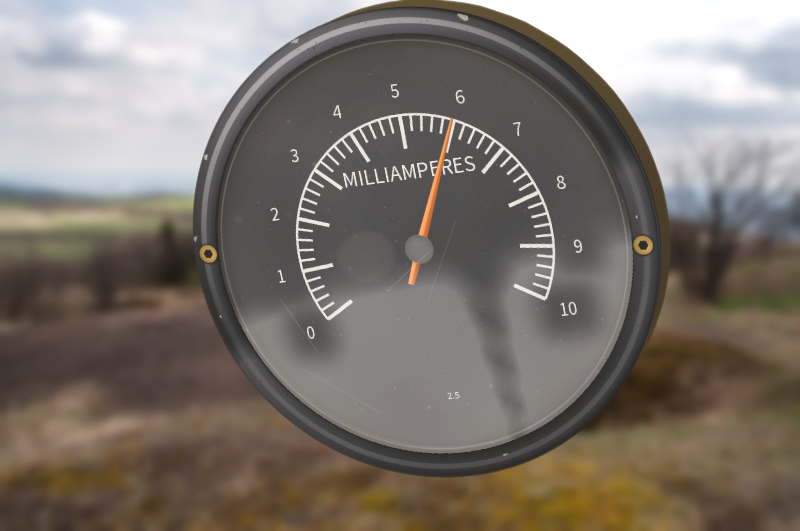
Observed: 6 mA
